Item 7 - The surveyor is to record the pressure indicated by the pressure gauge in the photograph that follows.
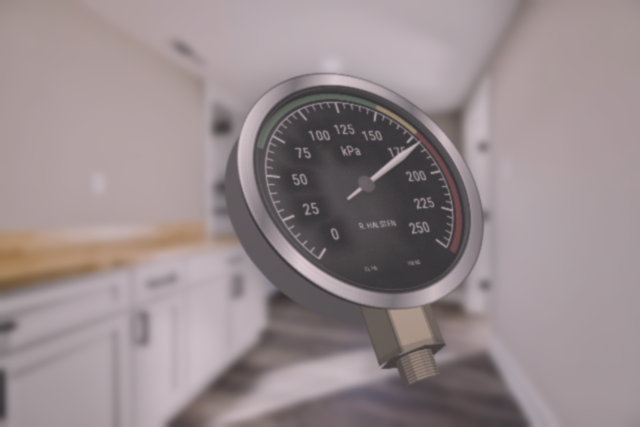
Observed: 180 kPa
